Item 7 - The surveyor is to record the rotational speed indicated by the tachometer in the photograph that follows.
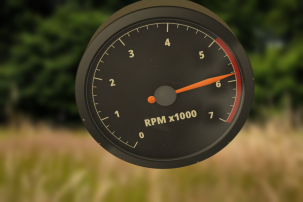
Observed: 5800 rpm
